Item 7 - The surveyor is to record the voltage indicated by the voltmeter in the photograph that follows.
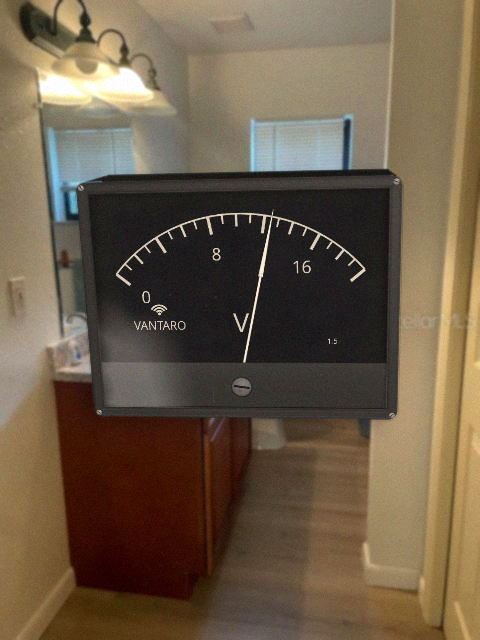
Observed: 12.5 V
